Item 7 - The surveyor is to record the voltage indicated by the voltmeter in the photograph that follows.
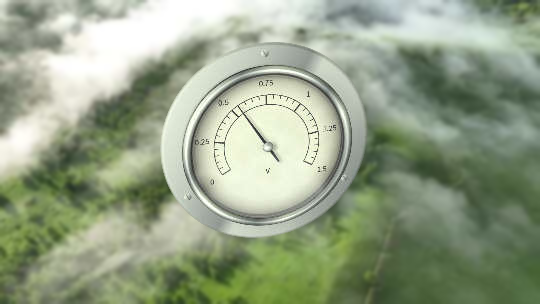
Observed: 0.55 V
